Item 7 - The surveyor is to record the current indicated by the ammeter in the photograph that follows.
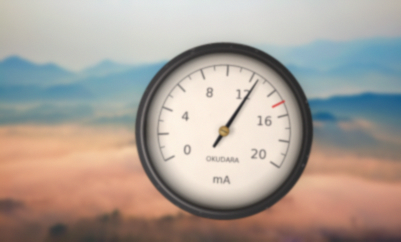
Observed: 12.5 mA
